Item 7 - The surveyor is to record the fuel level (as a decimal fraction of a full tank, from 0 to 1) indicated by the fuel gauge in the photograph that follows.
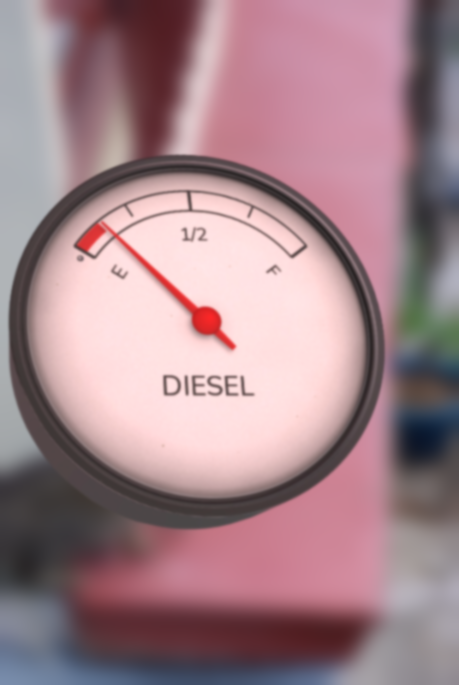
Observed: 0.125
